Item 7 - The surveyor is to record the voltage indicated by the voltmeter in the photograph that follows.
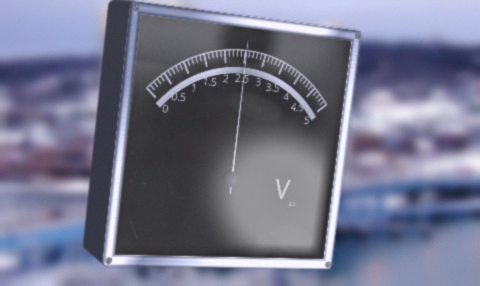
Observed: 2.5 V
